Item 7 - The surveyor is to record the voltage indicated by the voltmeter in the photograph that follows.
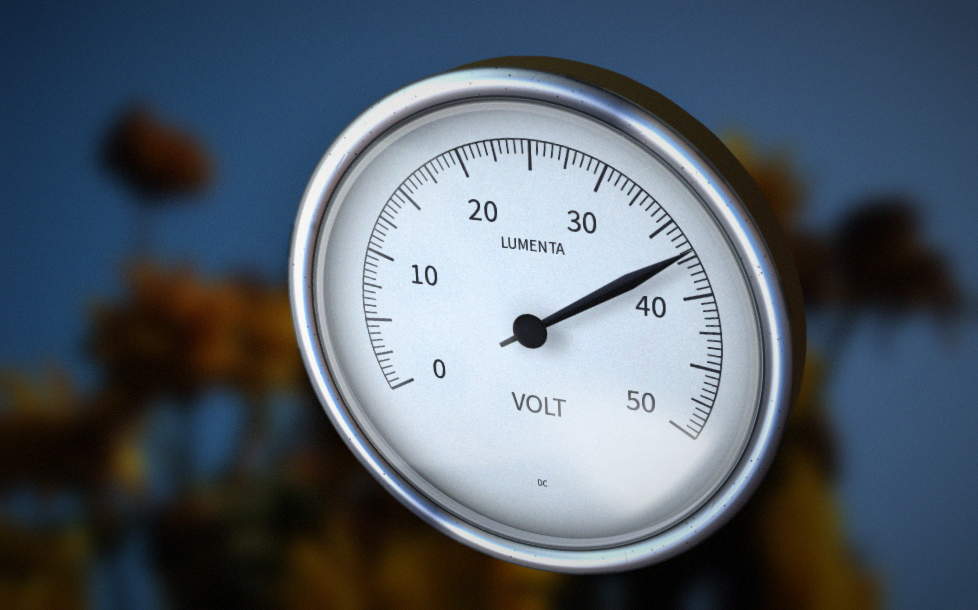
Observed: 37 V
